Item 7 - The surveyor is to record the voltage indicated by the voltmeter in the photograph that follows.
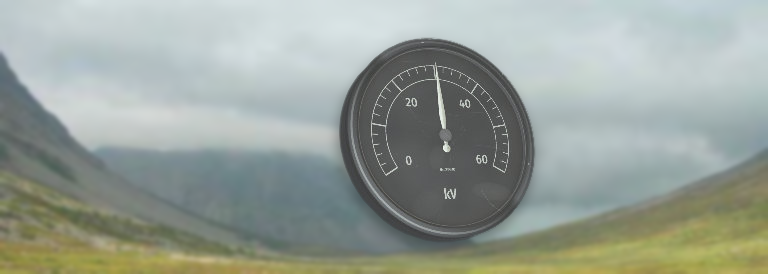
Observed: 30 kV
